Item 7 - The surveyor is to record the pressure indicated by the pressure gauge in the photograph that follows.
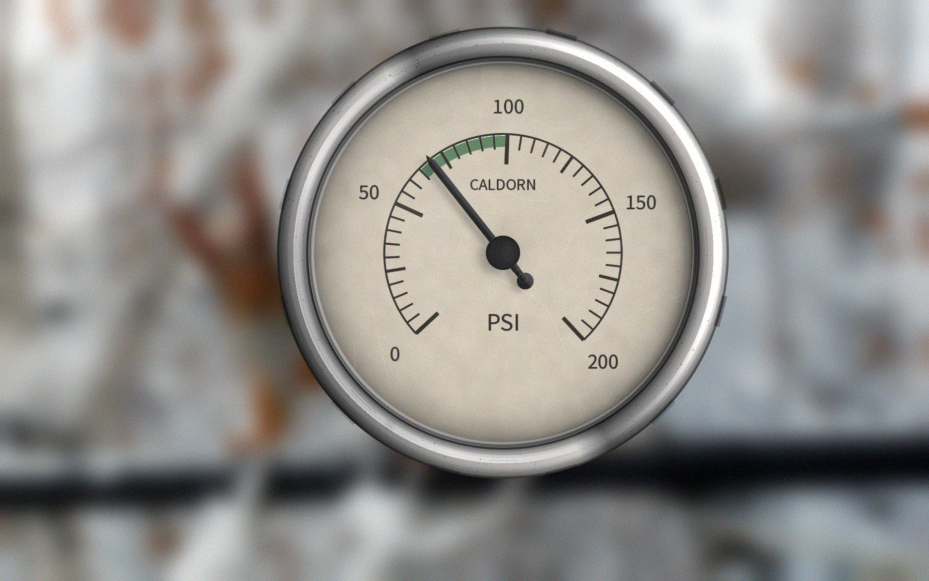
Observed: 70 psi
